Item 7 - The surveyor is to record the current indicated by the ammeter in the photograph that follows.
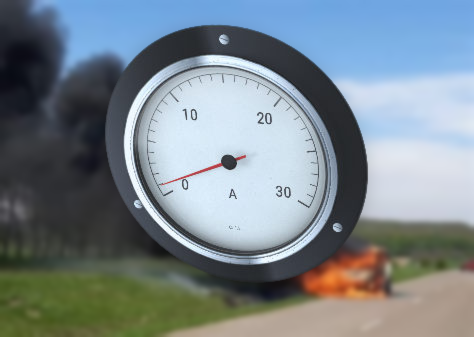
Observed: 1 A
